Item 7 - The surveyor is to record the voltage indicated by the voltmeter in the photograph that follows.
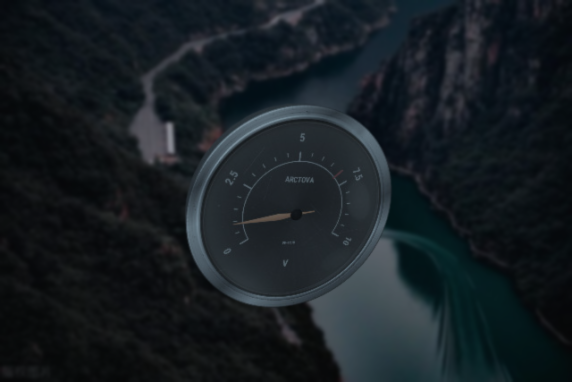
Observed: 1 V
